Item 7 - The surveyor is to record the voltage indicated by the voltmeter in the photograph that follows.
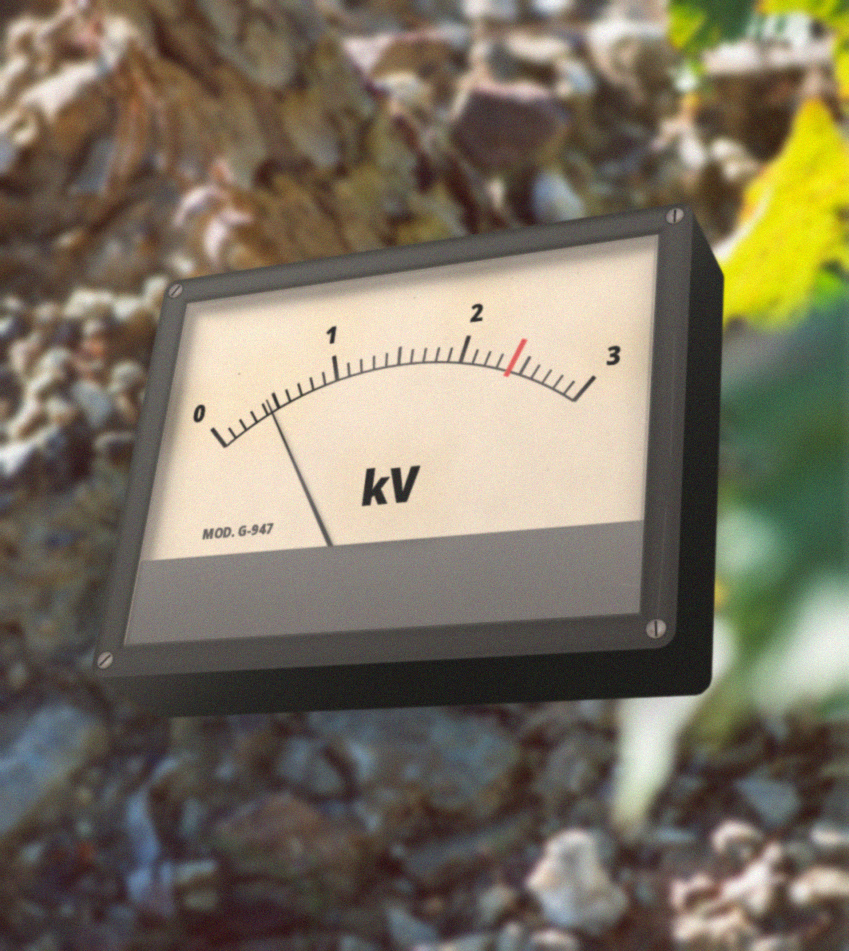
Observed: 0.45 kV
